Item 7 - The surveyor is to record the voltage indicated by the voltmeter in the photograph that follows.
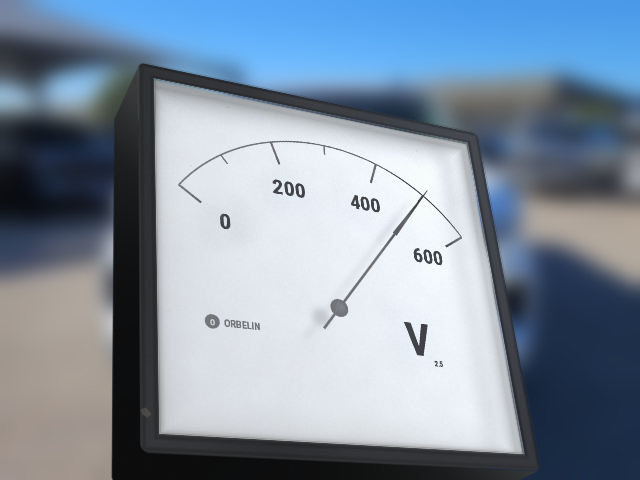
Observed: 500 V
